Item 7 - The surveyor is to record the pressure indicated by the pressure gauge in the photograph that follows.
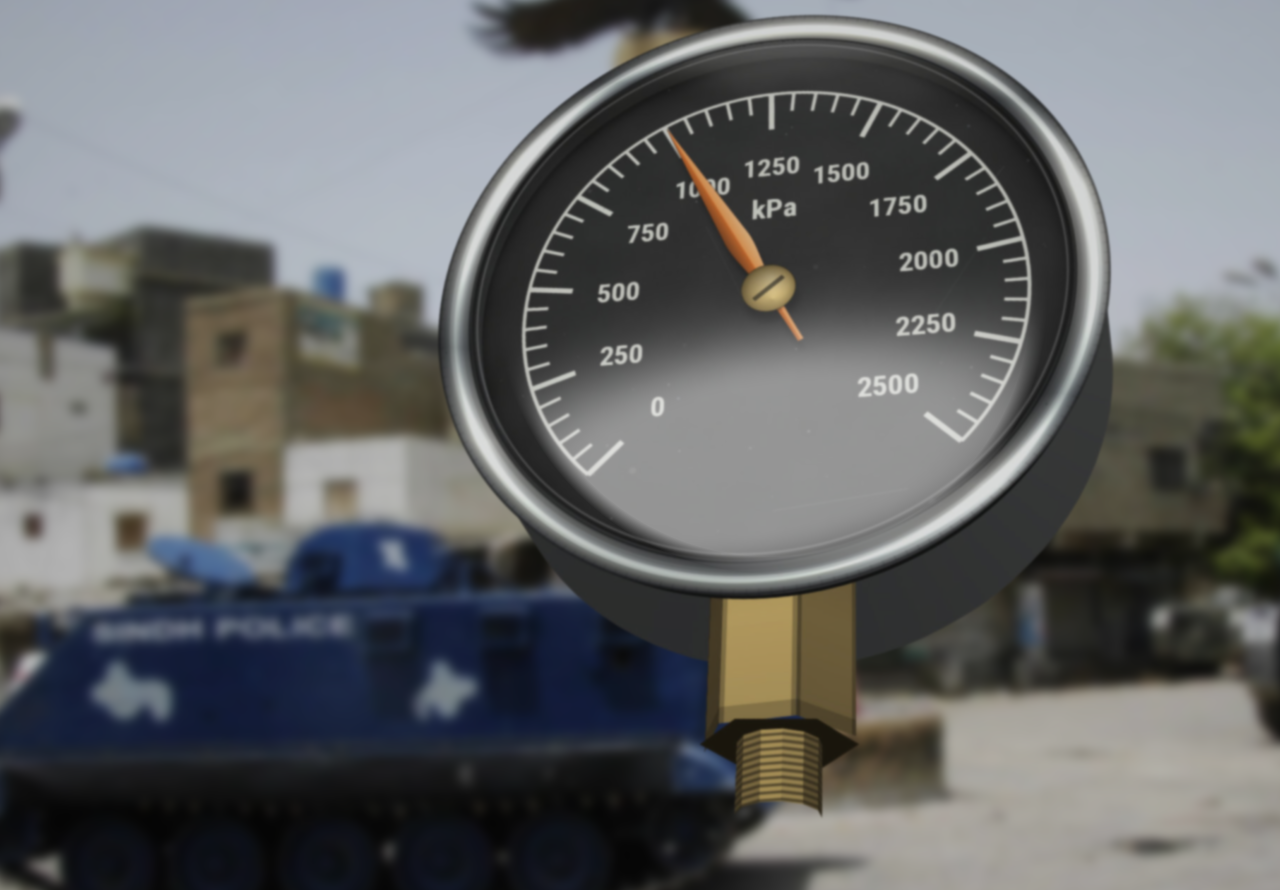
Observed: 1000 kPa
